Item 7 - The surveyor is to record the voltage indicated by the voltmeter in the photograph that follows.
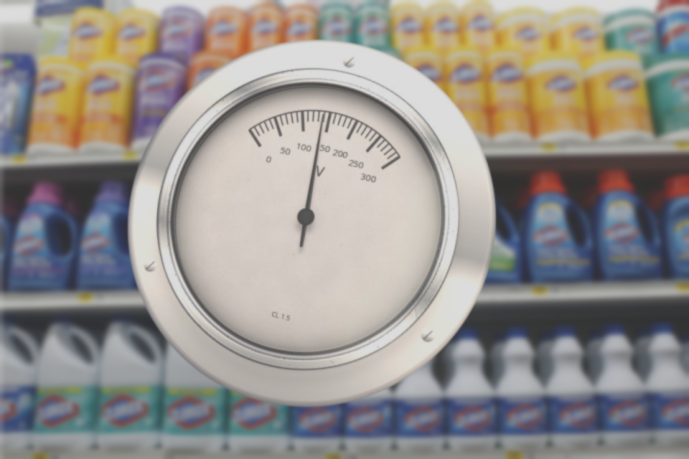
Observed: 140 V
